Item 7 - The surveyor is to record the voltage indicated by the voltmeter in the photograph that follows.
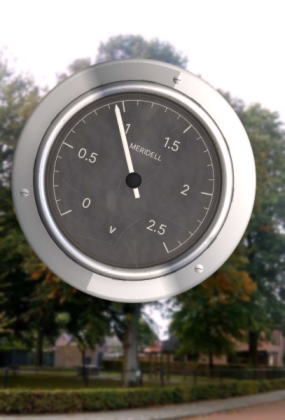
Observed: 0.95 V
